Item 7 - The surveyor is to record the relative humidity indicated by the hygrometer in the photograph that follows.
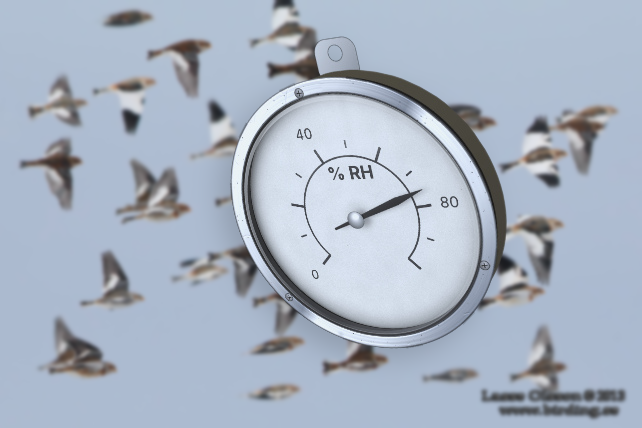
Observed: 75 %
